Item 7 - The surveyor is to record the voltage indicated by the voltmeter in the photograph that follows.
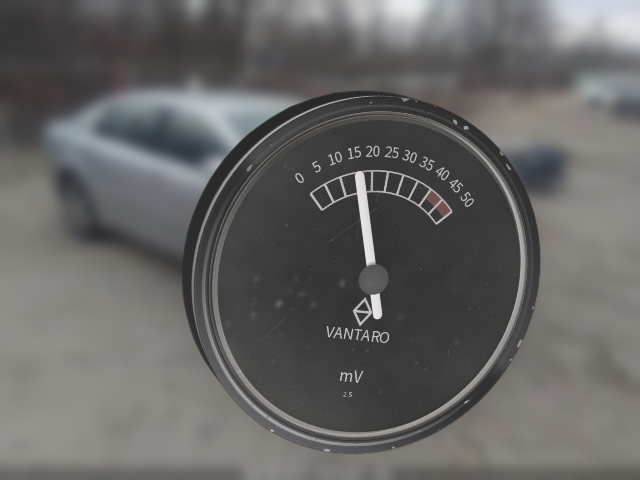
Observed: 15 mV
